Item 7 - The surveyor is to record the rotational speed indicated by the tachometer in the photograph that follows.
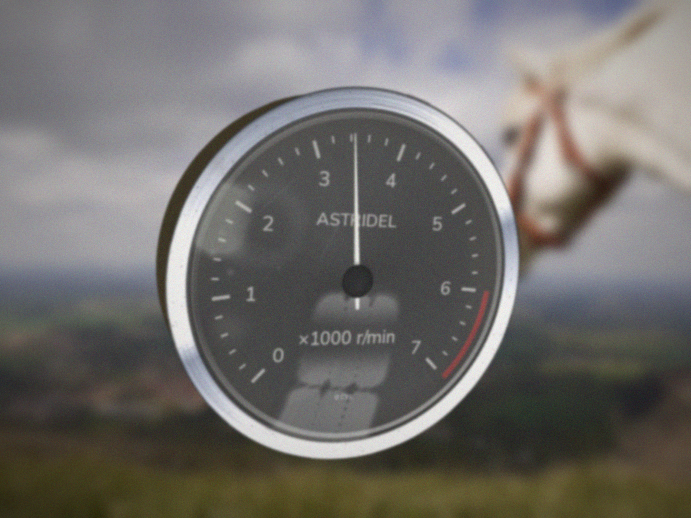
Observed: 3400 rpm
